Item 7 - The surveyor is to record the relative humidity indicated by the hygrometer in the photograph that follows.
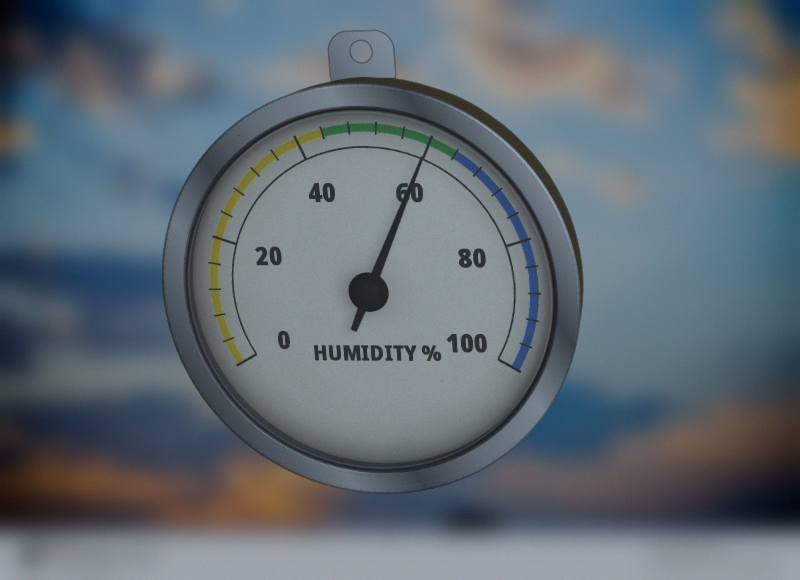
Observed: 60 %
